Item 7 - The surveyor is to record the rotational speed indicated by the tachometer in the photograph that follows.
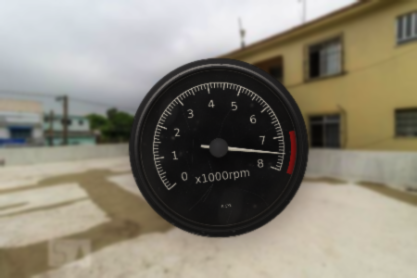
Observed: 7500 rpm
